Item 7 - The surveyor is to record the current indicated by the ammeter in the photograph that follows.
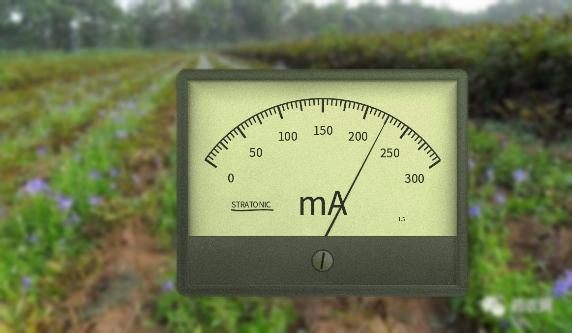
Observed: 225 mA
